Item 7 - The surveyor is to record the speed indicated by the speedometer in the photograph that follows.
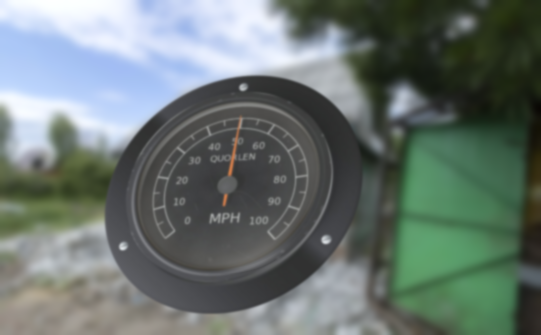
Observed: 50 mph
